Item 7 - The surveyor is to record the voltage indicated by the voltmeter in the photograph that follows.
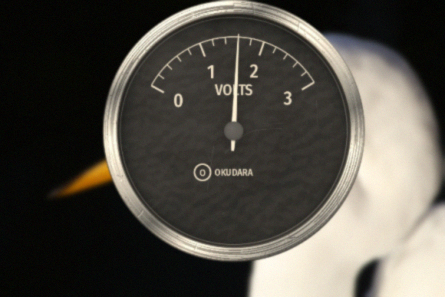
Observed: 1.6 V
